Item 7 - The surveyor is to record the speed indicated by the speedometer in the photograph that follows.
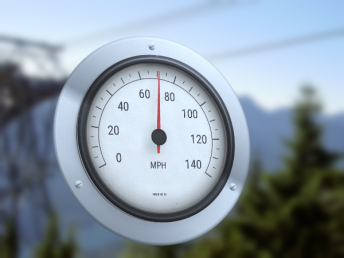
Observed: 70 mph
